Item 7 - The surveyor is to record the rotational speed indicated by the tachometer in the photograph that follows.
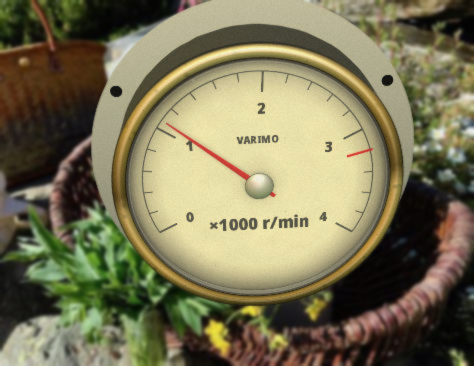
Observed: 1100 rpm
